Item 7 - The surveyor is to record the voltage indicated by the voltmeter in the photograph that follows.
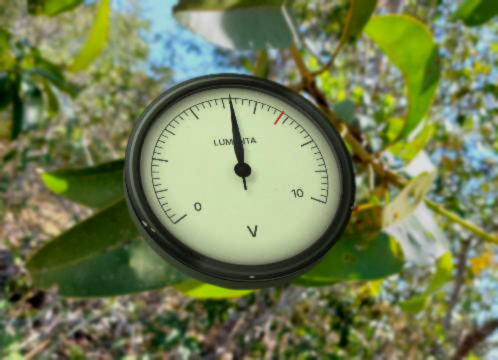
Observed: 5.2 V
